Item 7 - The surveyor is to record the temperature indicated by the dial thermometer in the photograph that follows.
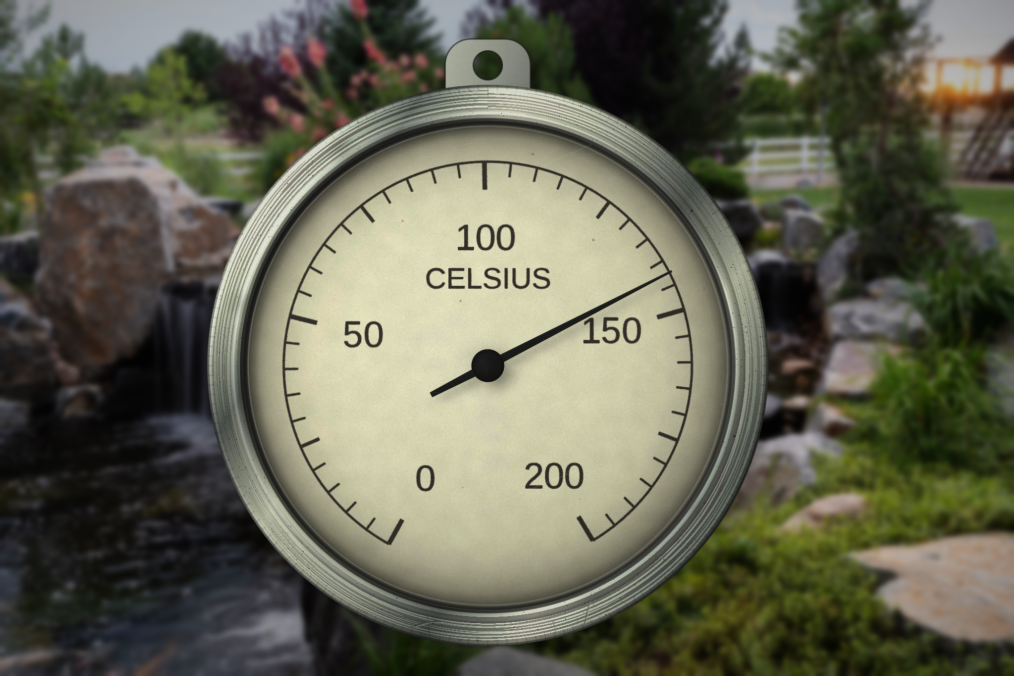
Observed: 142.5 °C
